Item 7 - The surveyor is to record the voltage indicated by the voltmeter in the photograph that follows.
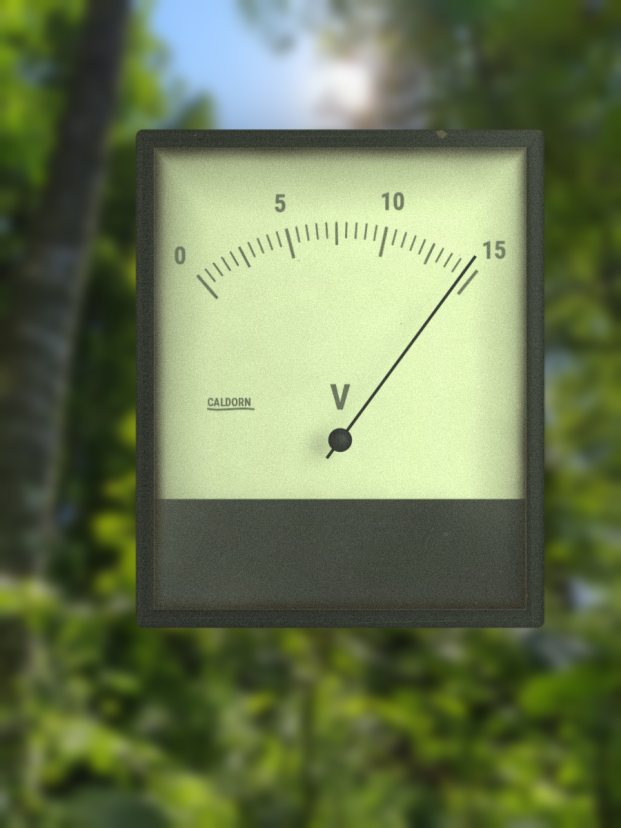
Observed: 14.5 V
